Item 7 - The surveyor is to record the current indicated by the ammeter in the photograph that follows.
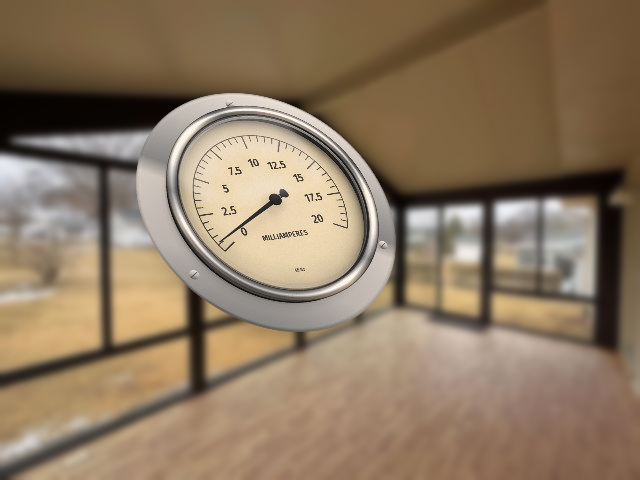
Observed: 0.5 mA
